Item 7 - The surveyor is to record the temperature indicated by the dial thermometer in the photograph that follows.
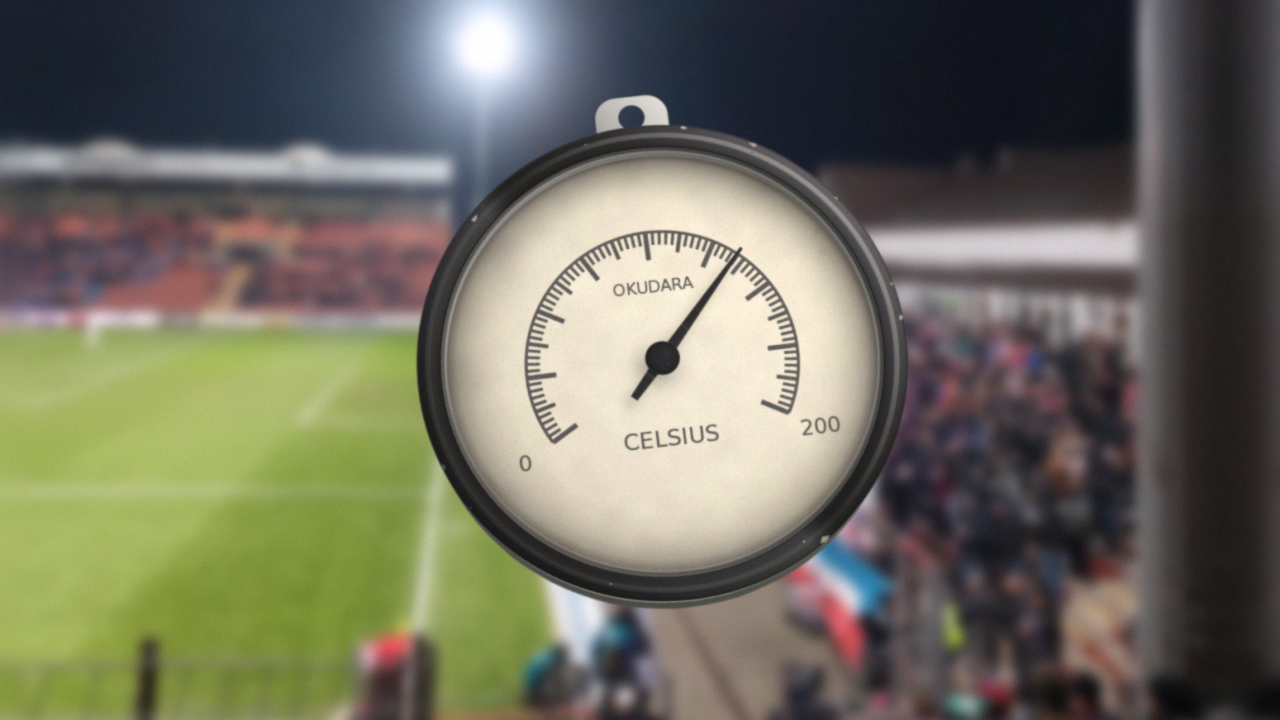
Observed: 135 °C
